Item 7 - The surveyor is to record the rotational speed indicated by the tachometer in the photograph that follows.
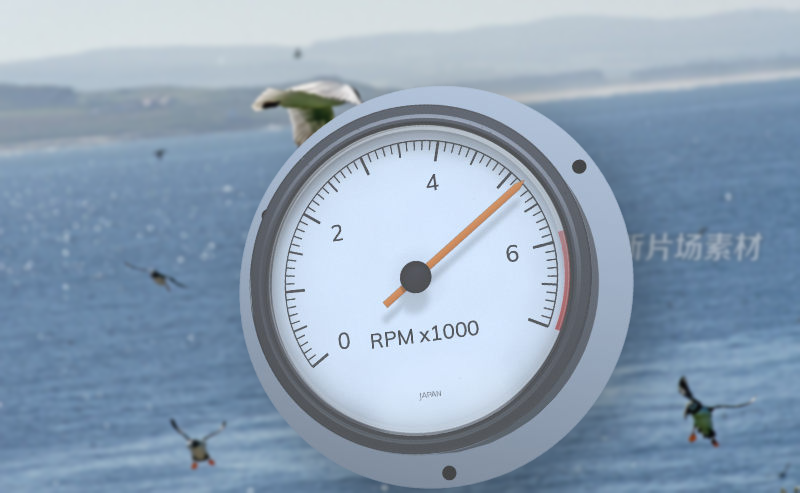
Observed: 5200 rpm
